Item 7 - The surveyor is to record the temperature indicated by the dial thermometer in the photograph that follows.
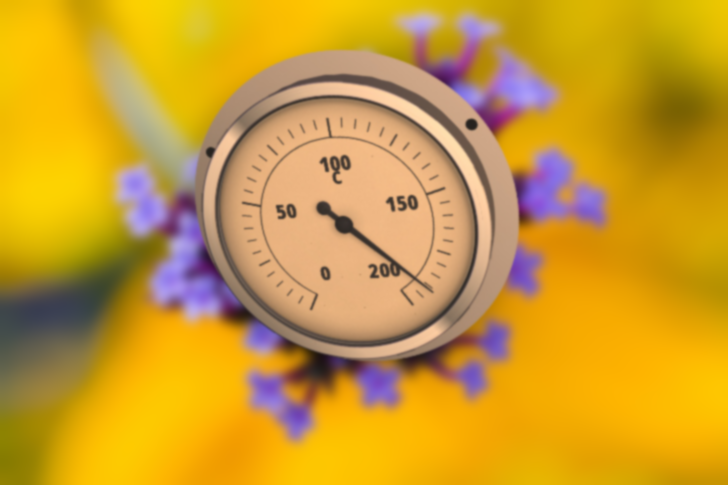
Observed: 190 °C
